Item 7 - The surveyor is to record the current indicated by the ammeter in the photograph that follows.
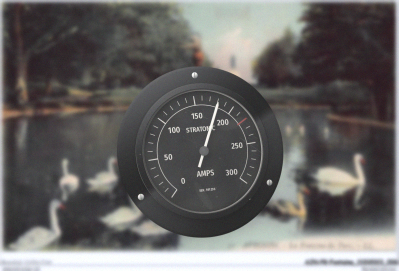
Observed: 180 A
